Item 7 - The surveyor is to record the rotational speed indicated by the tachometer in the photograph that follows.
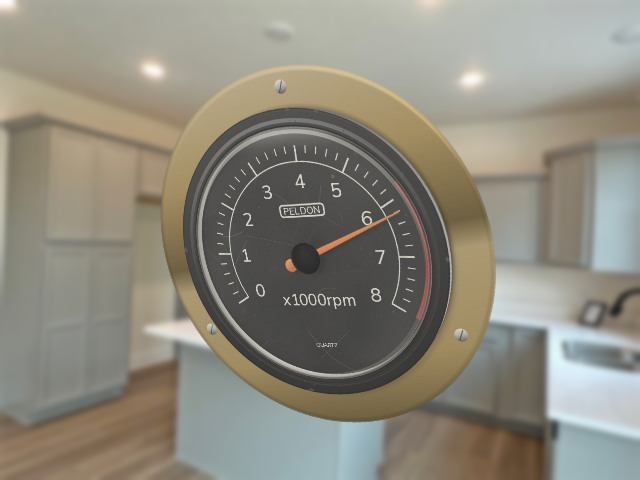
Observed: 6200 rpm
